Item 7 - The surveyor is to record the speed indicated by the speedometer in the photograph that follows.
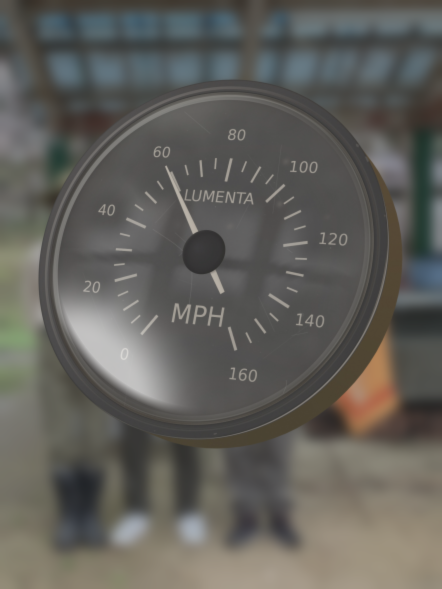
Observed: 60 mph
